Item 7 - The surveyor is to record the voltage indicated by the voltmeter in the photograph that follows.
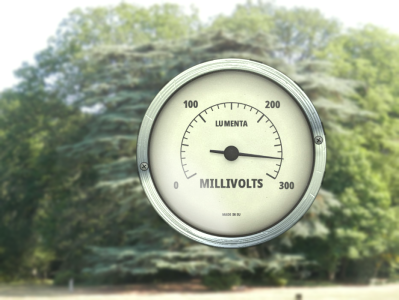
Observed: 270 mV
